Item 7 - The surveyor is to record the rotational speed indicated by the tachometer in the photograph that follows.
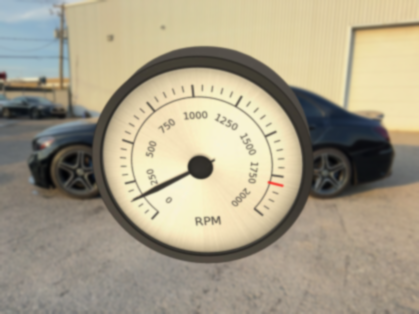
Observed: 150 rpm
